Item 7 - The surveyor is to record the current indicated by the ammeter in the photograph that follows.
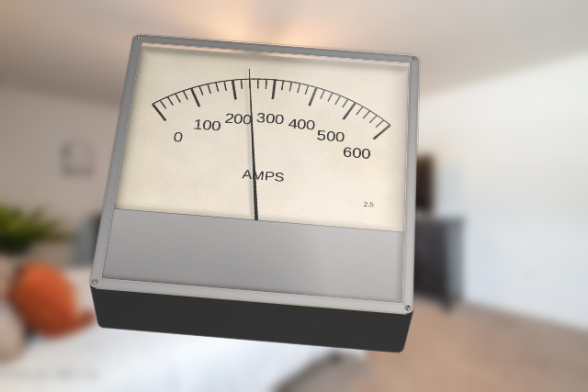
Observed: 240 A
